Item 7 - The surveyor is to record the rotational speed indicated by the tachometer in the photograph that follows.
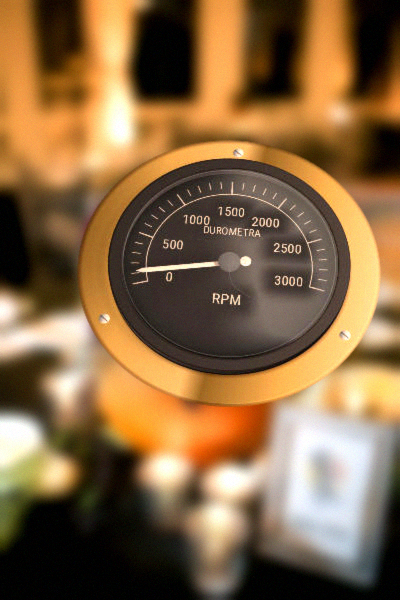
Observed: 100 rpm
